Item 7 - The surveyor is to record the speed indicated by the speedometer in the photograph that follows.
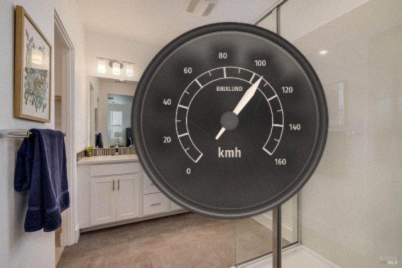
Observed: 105 km/h
